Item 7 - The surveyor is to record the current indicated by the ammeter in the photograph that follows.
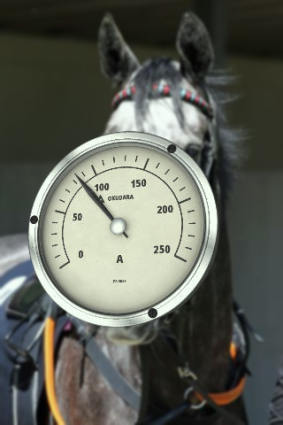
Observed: 85 A
